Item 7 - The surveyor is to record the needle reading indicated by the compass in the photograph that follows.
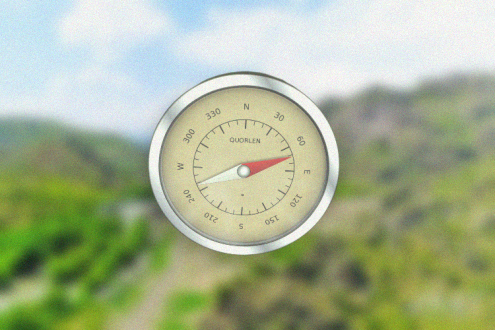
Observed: 70 °
